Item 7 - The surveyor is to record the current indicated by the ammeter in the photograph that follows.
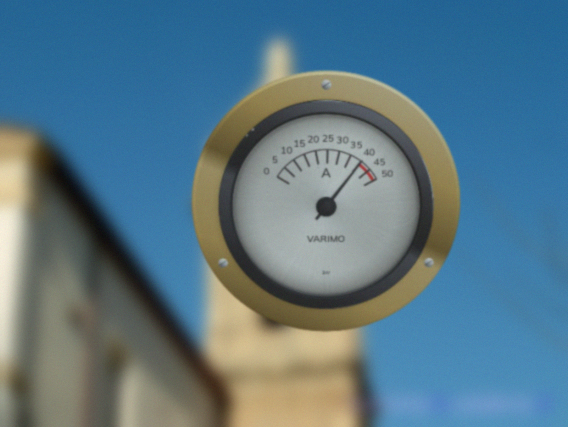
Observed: 40 A
